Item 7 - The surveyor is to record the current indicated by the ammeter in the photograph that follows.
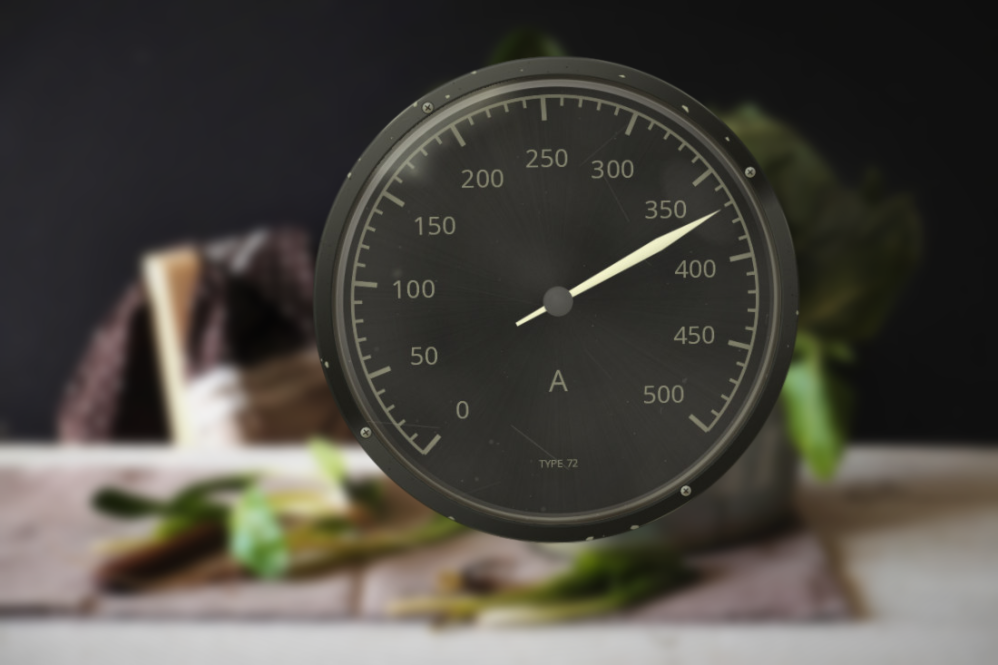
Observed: 370 A
